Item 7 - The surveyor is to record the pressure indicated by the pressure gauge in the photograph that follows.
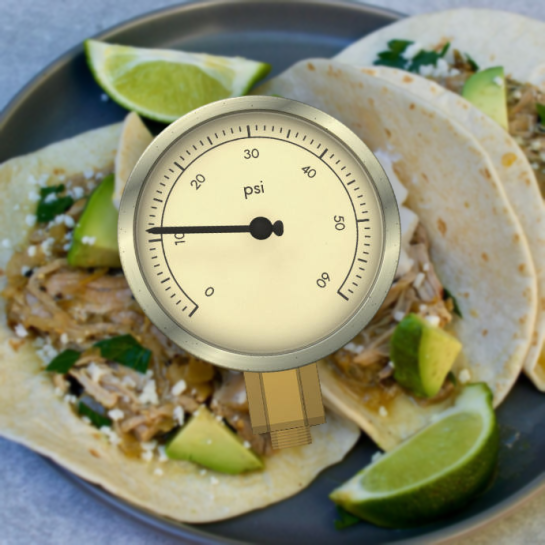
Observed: 11 psi
